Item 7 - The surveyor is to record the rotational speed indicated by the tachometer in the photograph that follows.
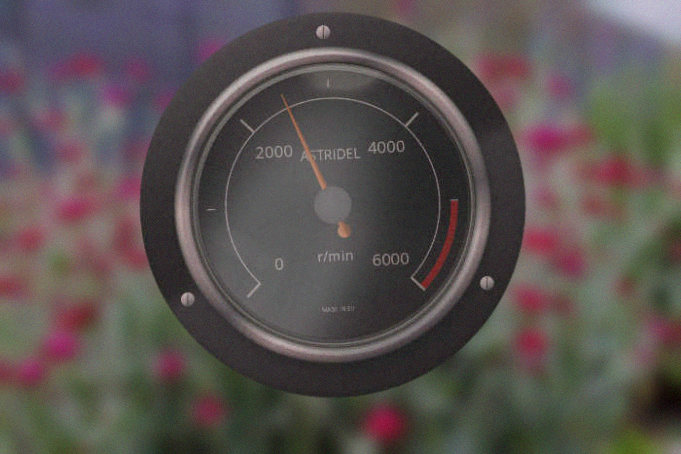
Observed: 2500 rpm
